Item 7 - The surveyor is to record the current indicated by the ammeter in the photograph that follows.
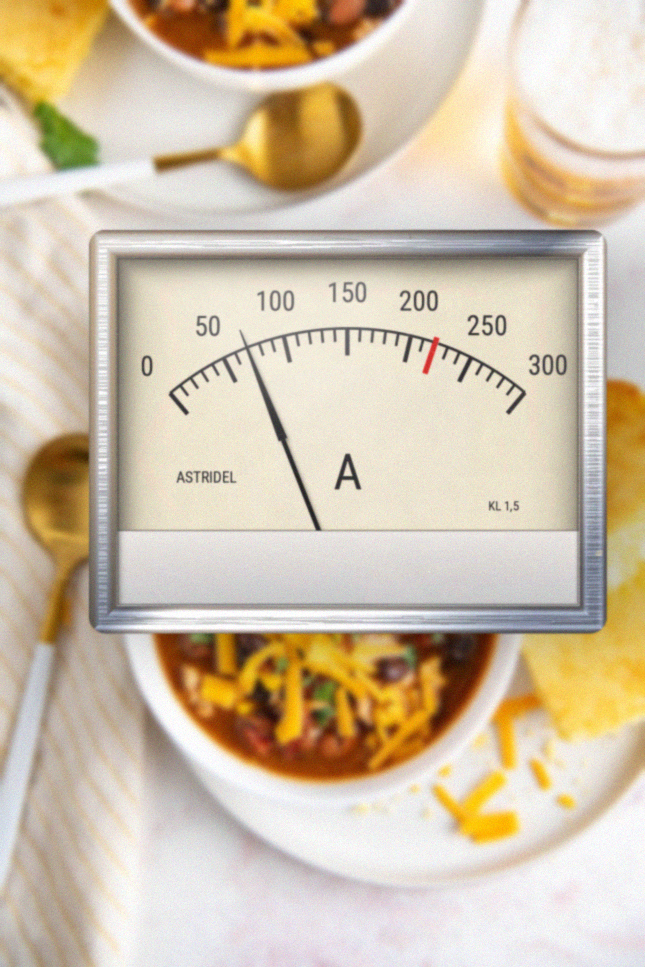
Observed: 70 A
